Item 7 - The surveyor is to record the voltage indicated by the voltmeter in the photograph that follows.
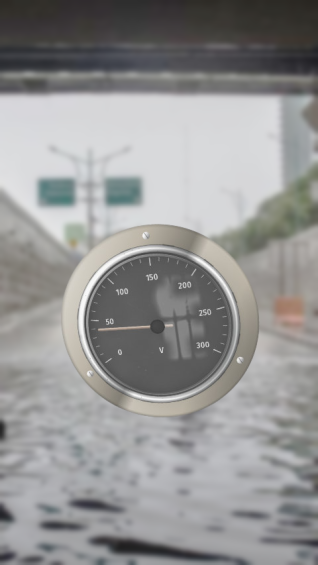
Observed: 40 V
